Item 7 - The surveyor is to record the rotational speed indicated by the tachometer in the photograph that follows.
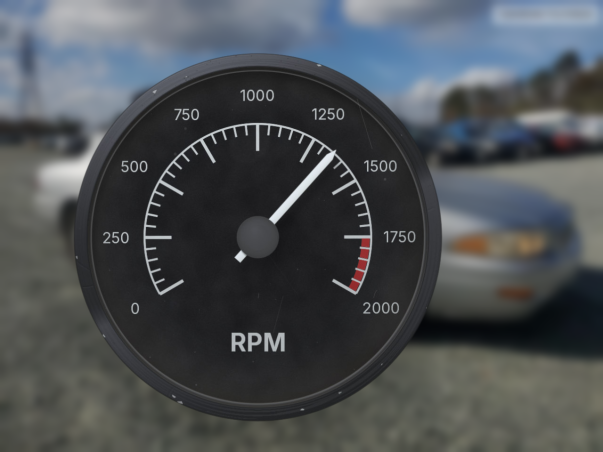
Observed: 1350 rpm
